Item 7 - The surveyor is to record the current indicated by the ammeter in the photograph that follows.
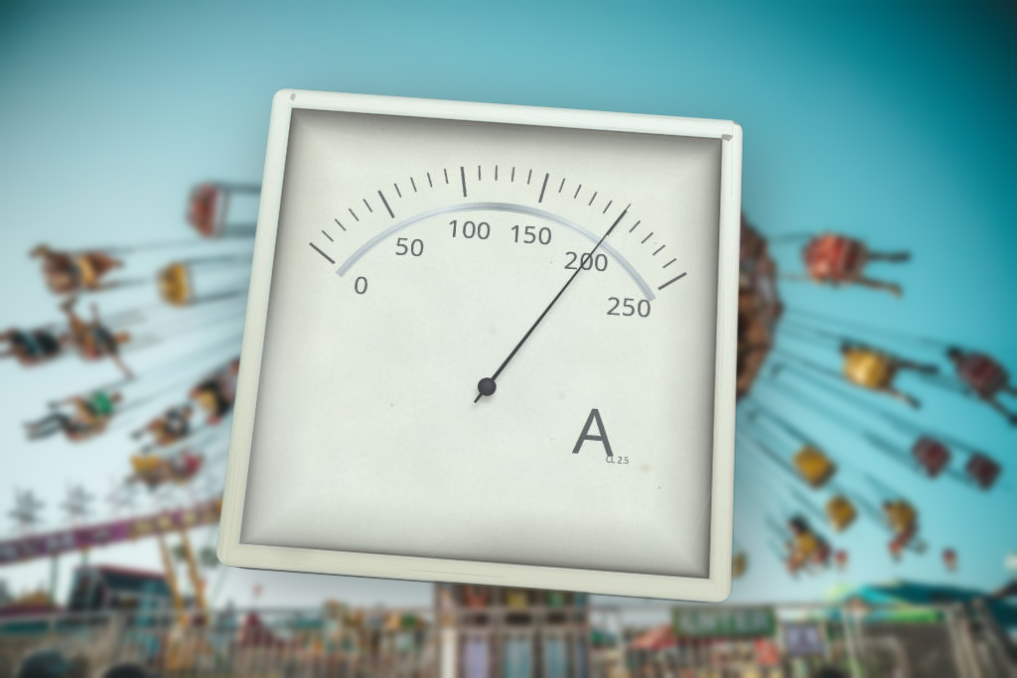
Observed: 200 A
